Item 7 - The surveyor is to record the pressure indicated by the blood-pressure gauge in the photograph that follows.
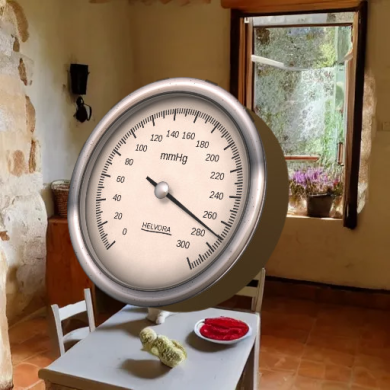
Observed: 270 mmHg
